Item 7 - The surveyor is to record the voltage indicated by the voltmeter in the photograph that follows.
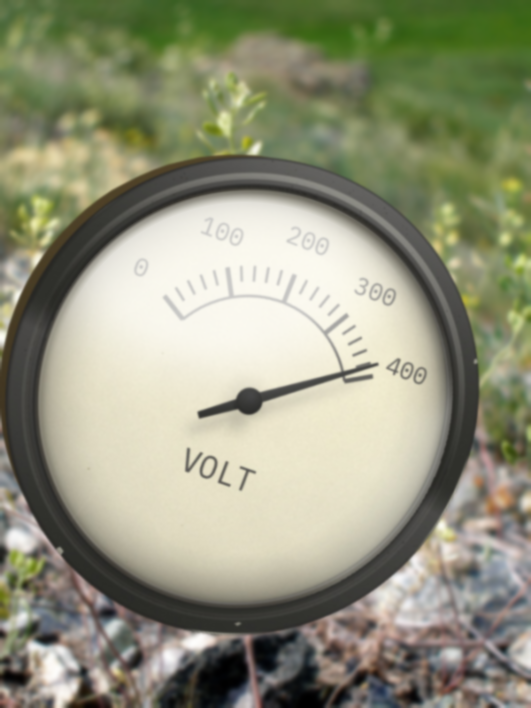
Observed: 380 V
